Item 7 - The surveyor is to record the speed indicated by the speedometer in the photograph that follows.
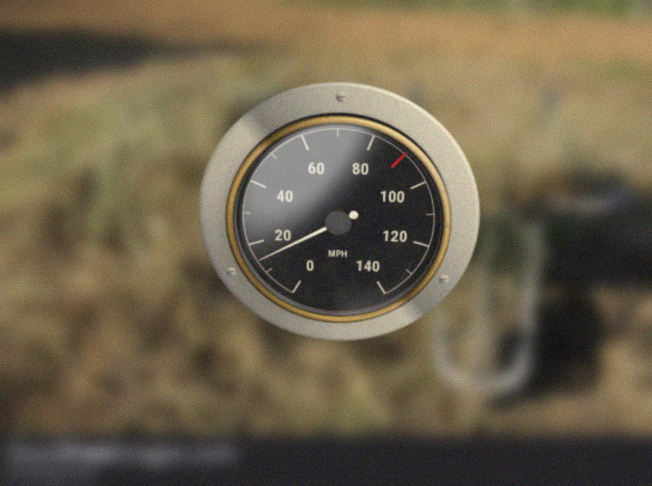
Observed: 15 mph
